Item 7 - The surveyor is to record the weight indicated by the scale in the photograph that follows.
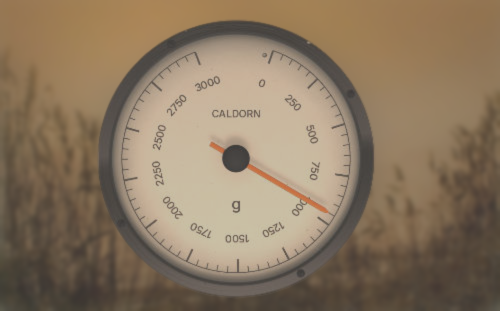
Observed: 950 g
